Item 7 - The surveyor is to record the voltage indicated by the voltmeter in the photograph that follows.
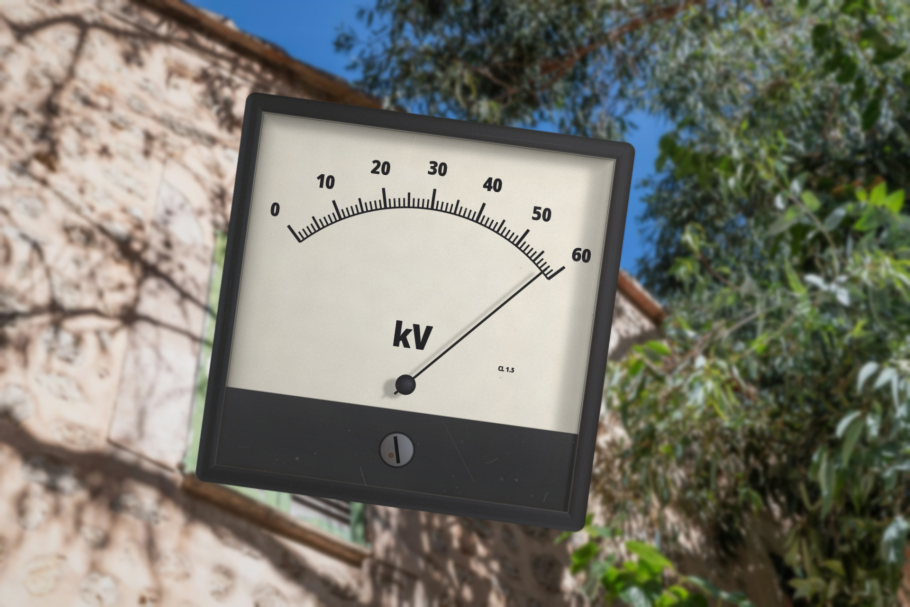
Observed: 58 kV
